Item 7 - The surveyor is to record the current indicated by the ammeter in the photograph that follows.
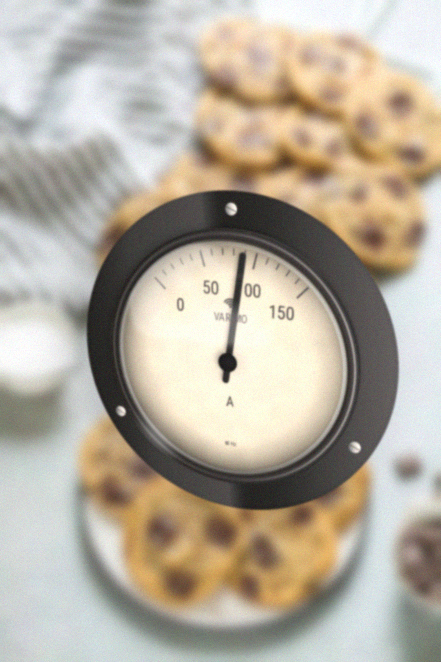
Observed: 90 A
